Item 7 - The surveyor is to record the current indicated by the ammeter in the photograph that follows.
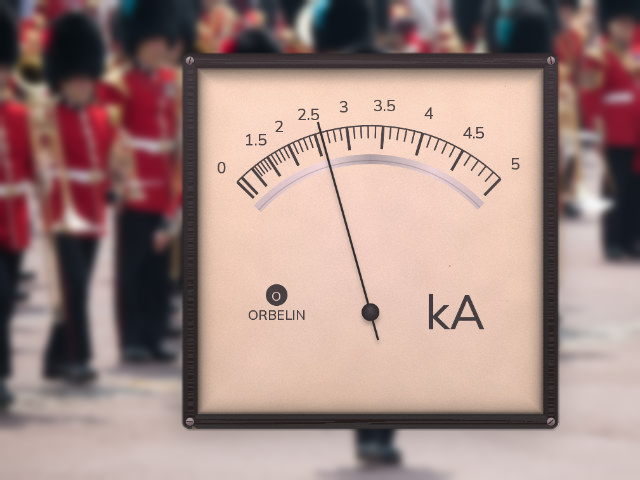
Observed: 2.6 kA
